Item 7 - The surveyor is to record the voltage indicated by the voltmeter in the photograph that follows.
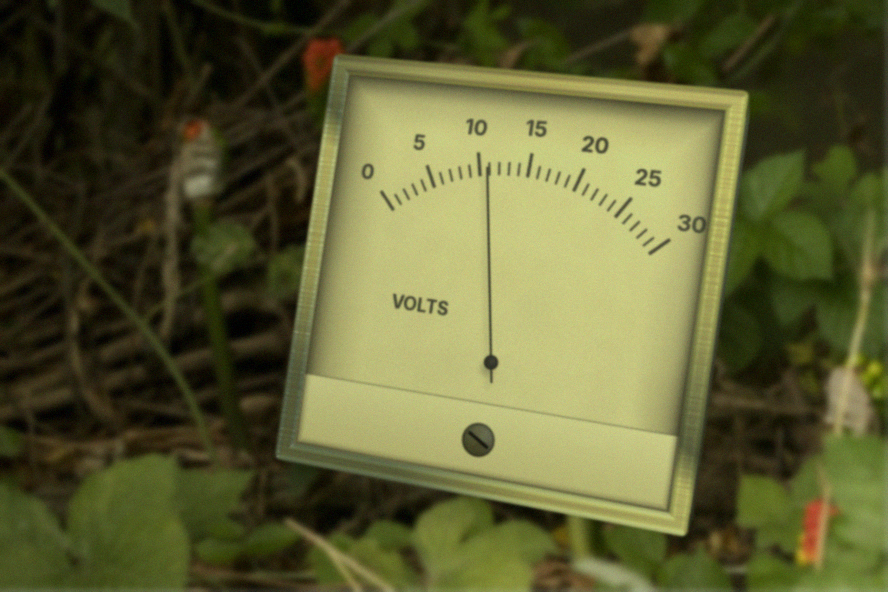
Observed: 11 V
